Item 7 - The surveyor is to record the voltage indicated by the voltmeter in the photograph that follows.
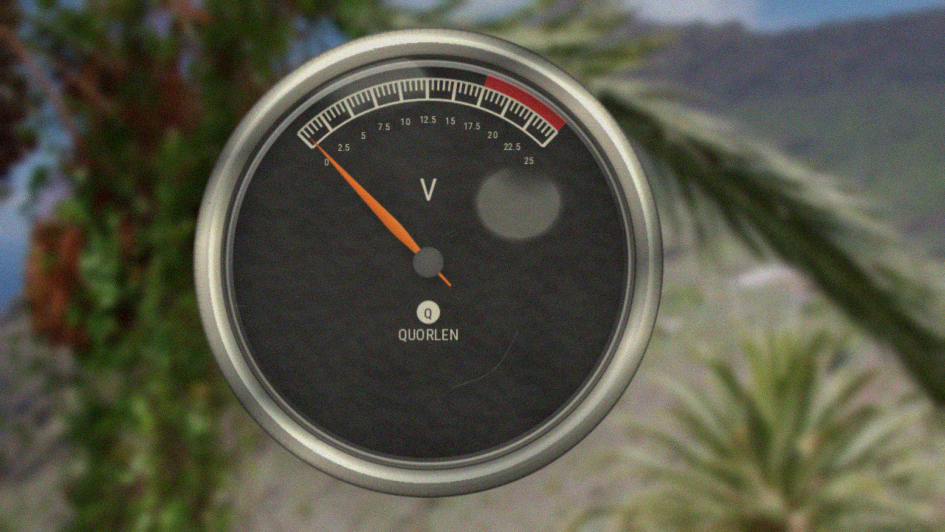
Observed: 0.5 V
